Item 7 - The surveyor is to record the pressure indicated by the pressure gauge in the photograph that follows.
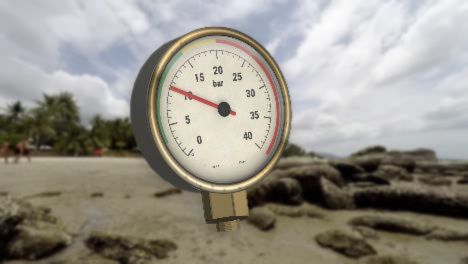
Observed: 10 bar
